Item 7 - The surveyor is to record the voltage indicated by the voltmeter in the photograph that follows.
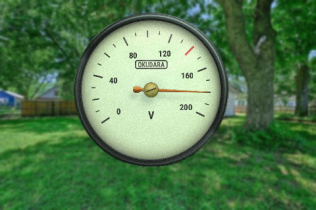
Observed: 180 V
